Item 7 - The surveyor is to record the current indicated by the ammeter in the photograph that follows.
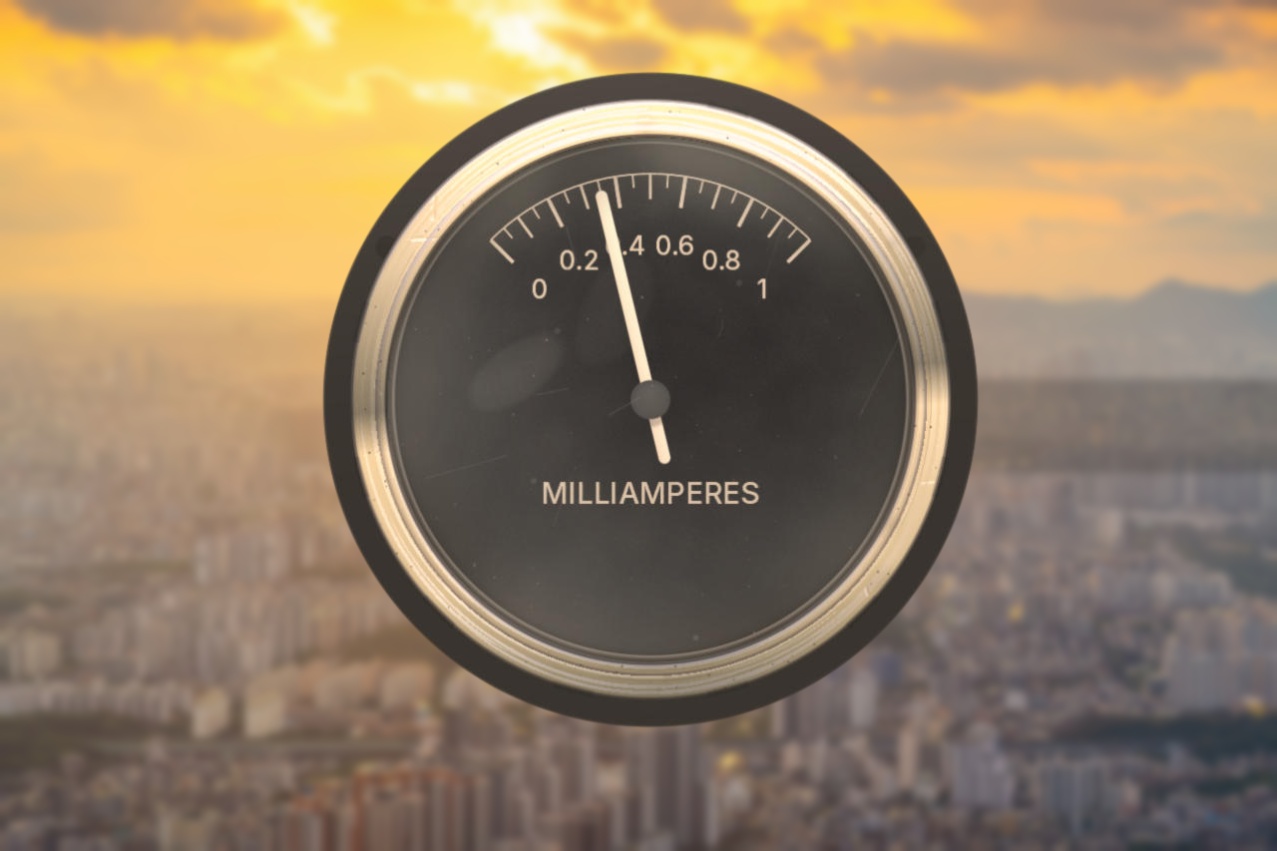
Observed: 0.35 mA
